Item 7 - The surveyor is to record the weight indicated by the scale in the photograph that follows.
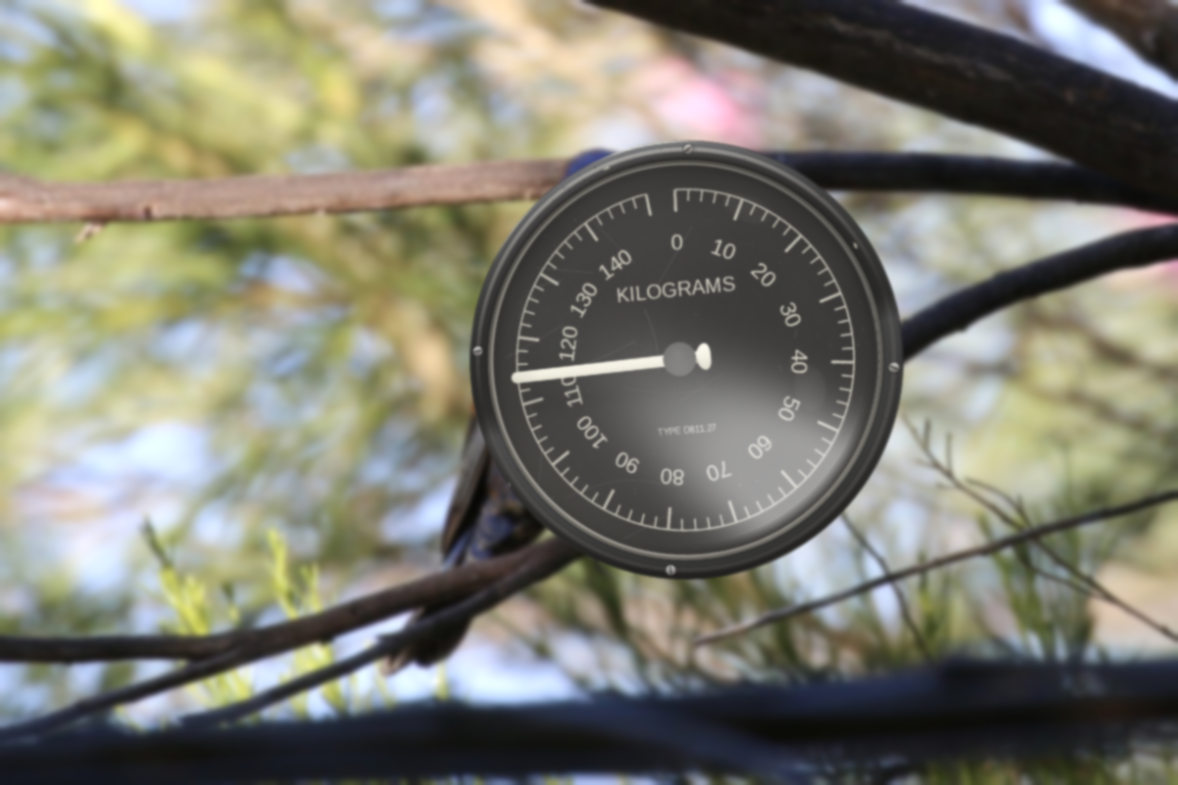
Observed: 114 kg
